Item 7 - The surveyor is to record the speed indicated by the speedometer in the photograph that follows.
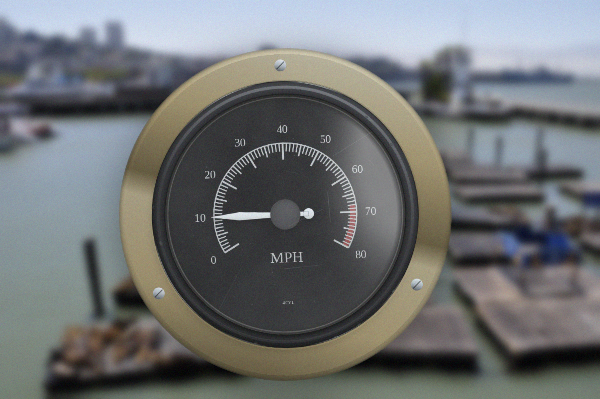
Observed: 10 mph
